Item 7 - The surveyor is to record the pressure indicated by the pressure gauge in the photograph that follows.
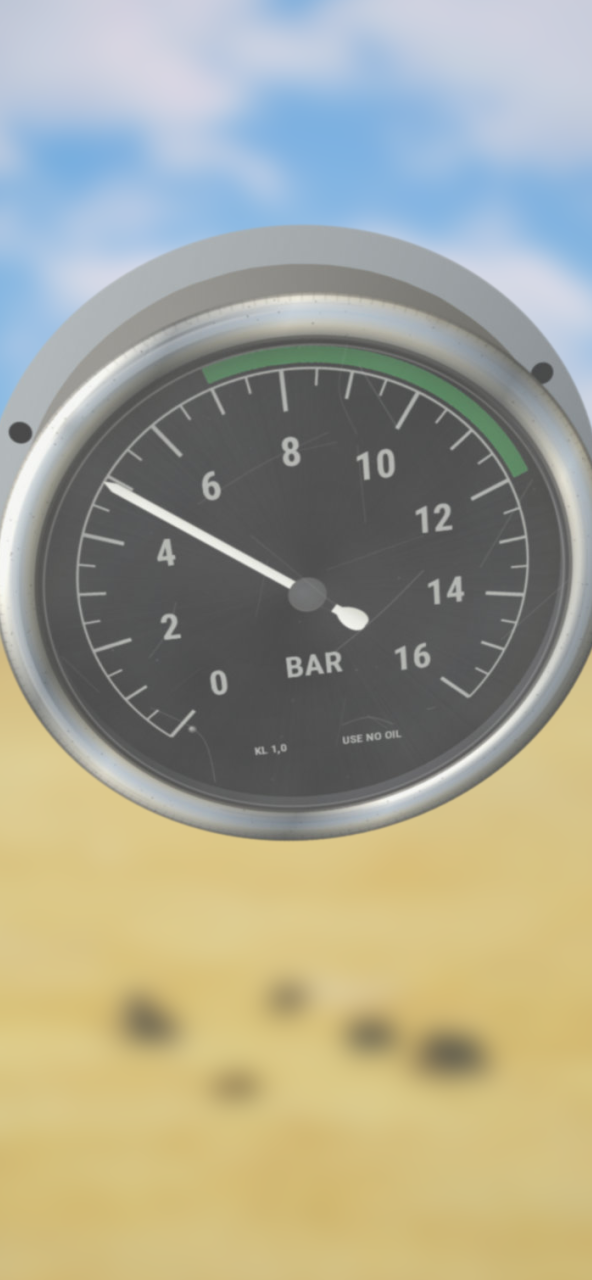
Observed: 5 bar
